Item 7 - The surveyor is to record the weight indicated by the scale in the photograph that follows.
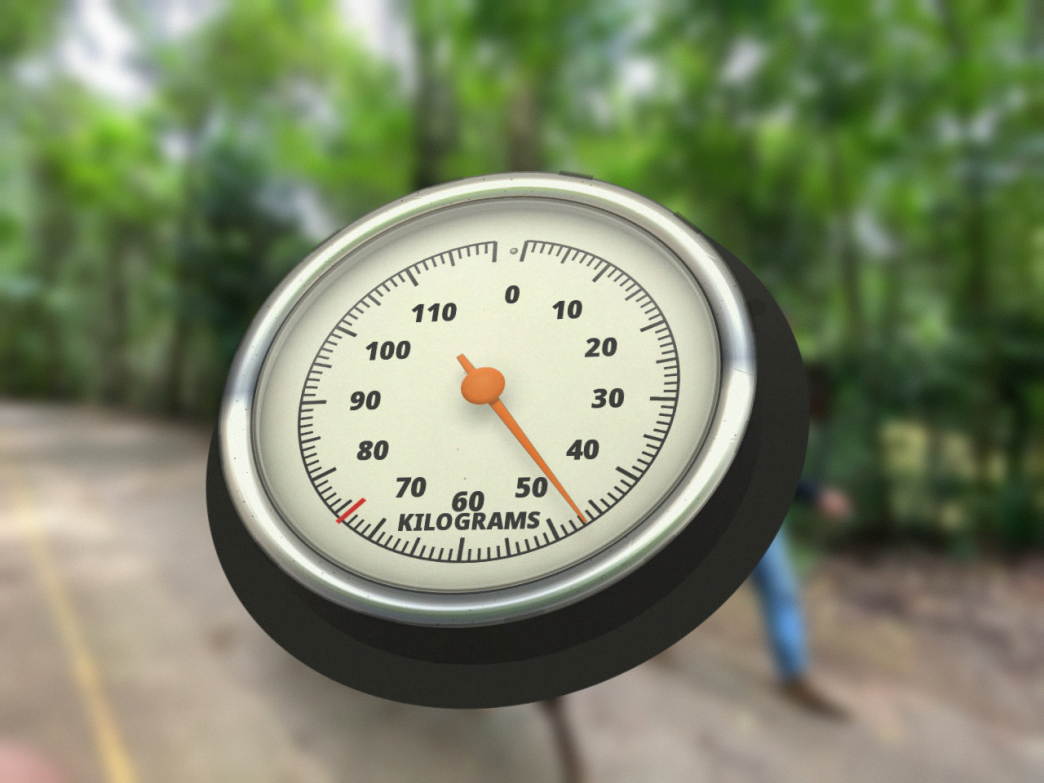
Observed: 47 kg
